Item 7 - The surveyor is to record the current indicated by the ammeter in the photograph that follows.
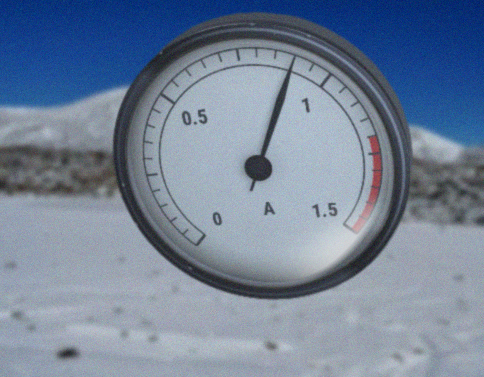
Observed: 0.9 A
